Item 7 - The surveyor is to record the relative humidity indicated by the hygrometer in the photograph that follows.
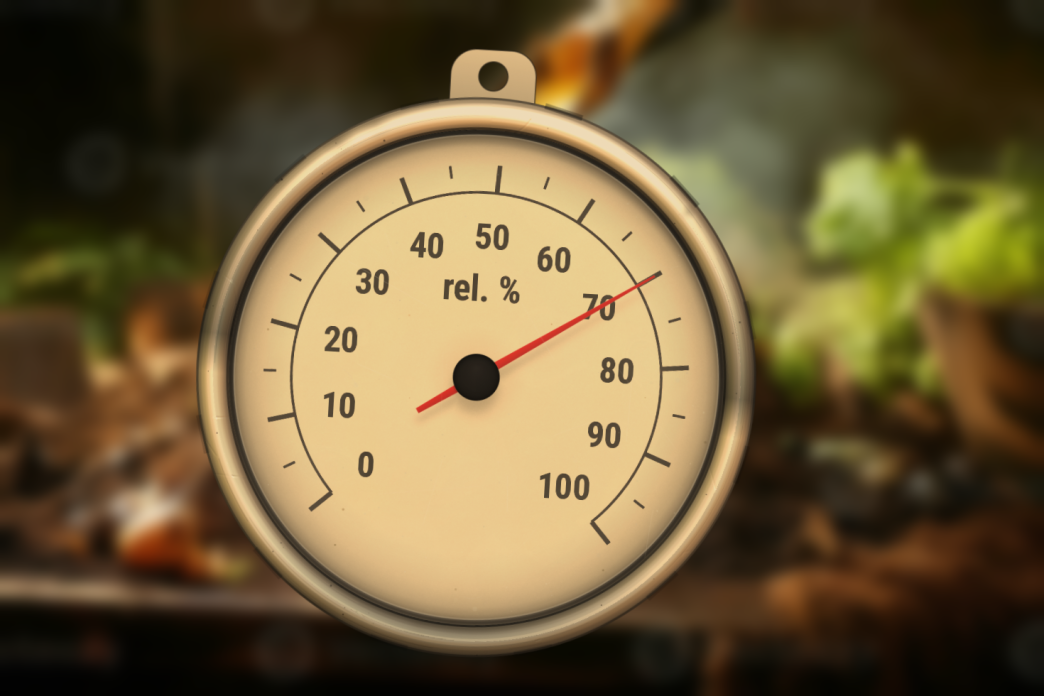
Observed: 70 %
